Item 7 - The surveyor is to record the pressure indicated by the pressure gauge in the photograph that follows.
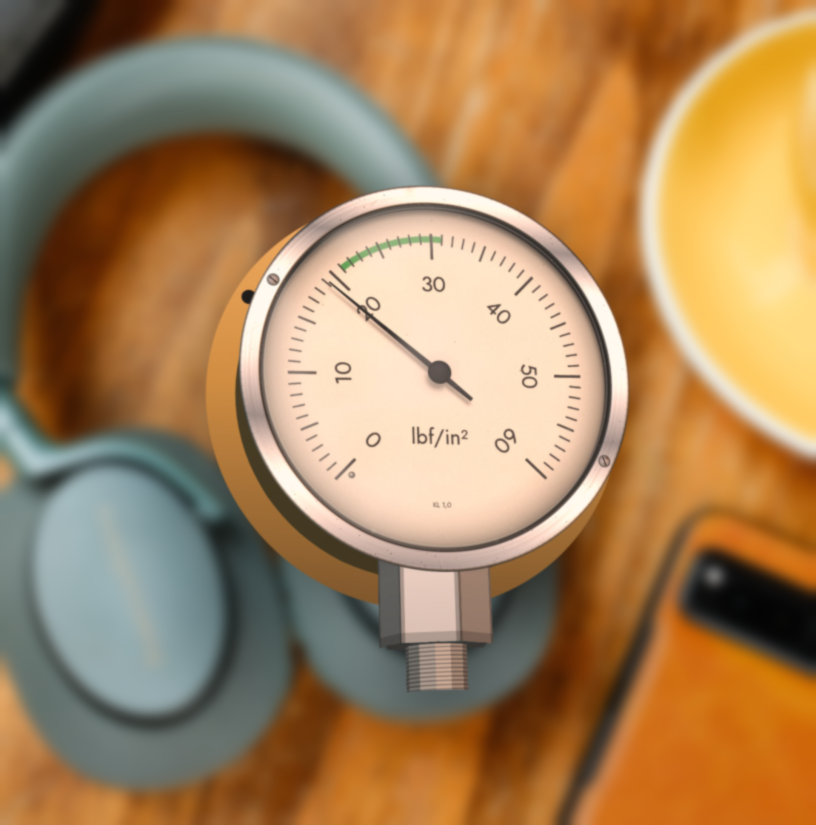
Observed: 19 psi
